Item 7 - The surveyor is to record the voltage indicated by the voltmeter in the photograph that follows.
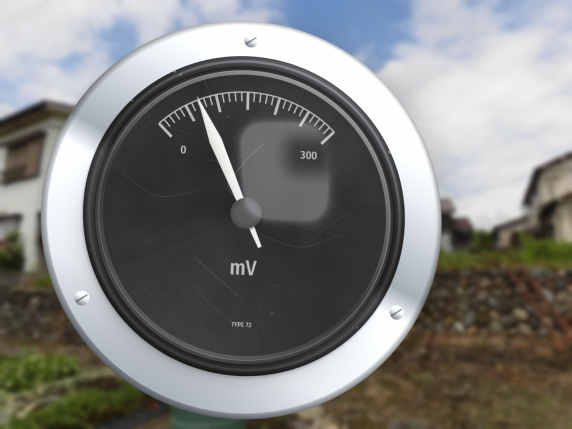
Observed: 70 mV
